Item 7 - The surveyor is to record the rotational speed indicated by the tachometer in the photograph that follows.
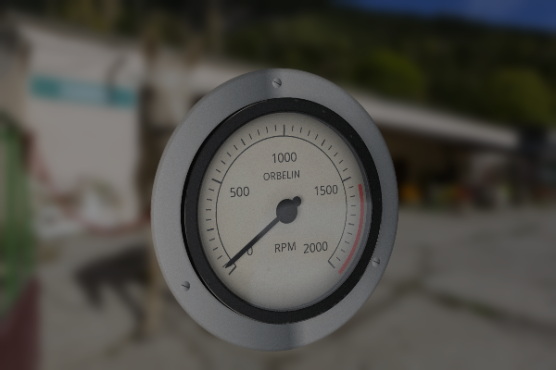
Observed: 50 rpm
